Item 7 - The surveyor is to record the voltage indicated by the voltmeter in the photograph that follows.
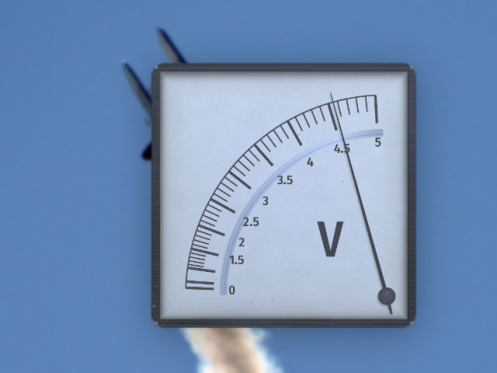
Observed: 4.55 V
